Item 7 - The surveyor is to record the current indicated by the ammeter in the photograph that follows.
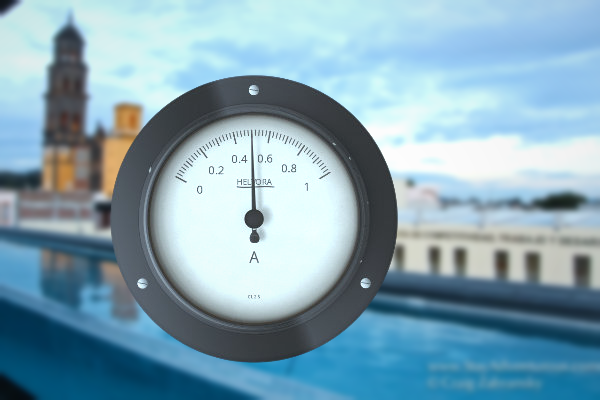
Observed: 0.5 A
